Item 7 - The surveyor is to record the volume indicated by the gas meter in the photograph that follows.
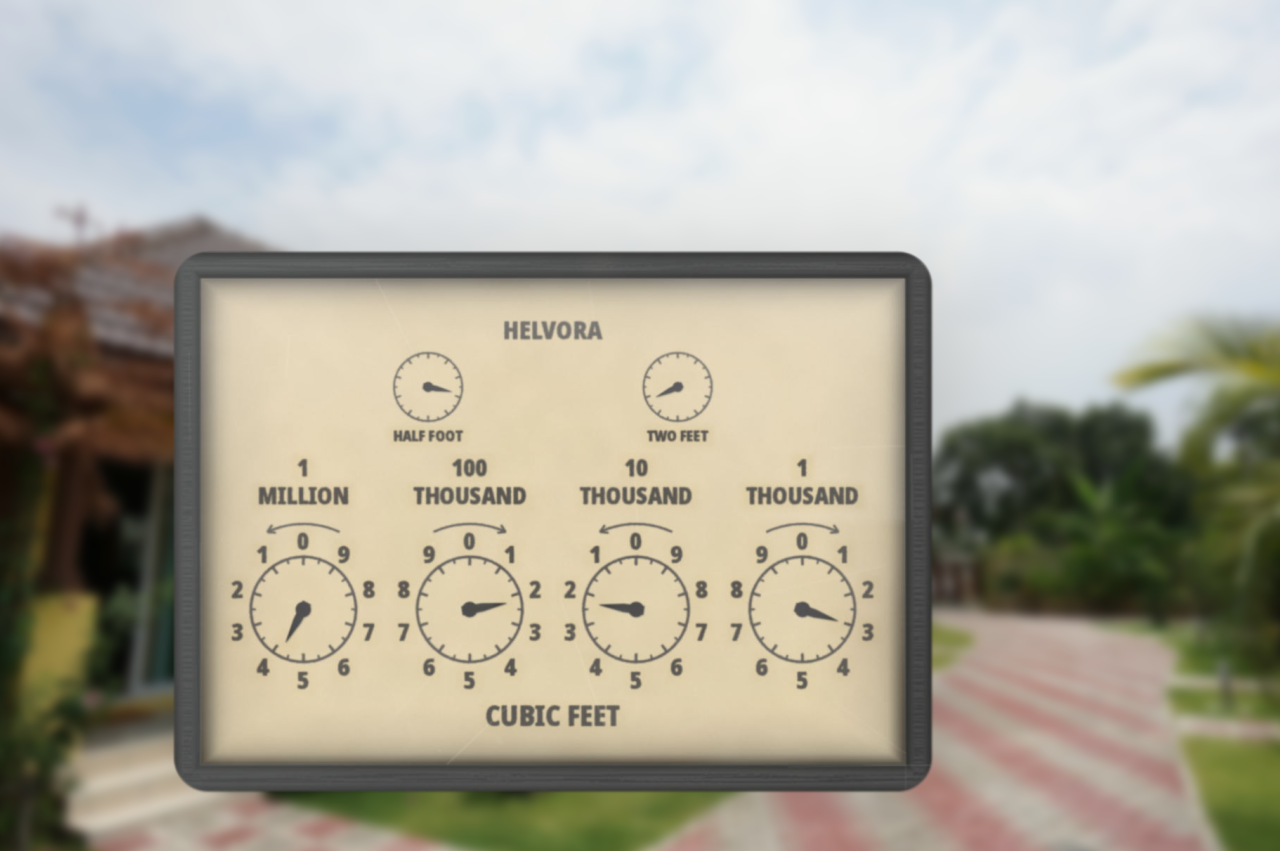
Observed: 422300 ft³
